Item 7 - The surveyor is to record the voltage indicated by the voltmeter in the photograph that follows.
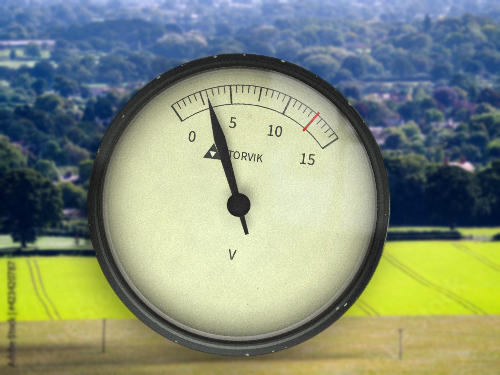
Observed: 3 V
